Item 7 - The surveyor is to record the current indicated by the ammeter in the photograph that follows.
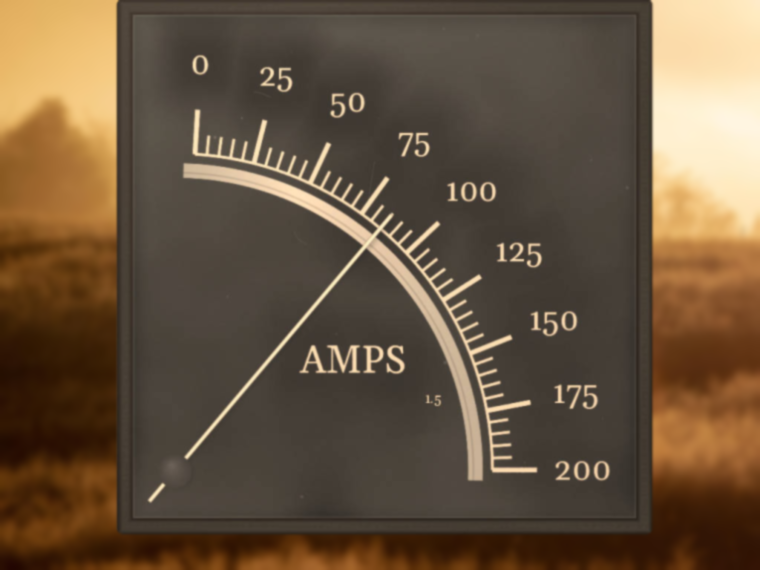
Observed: 85 A
